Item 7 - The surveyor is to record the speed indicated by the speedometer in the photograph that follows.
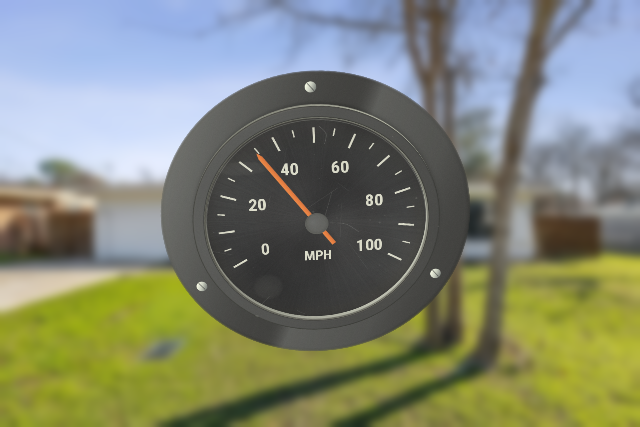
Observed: 35 mph
